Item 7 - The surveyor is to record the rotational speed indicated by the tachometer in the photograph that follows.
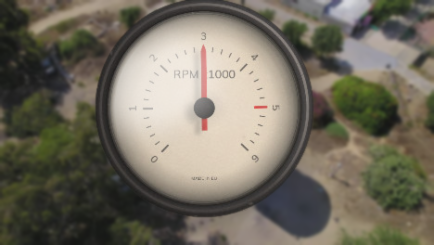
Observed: 3000 rpm
